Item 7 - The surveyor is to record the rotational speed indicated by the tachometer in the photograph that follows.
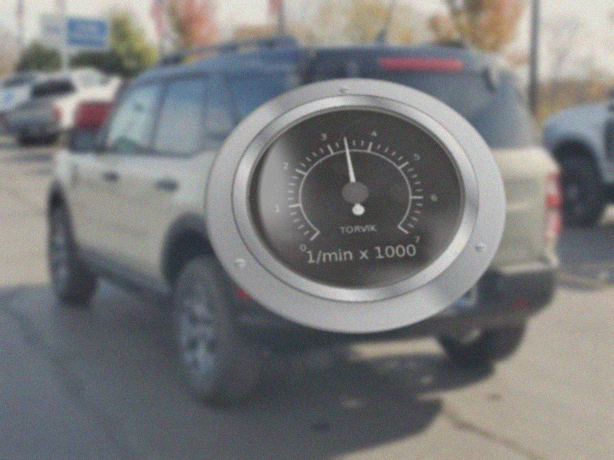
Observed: 3400 rpm
